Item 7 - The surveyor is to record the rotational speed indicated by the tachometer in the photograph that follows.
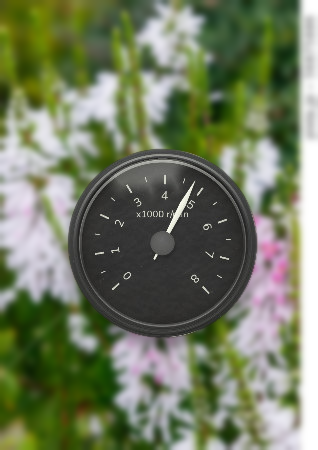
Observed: 4750 rpm
